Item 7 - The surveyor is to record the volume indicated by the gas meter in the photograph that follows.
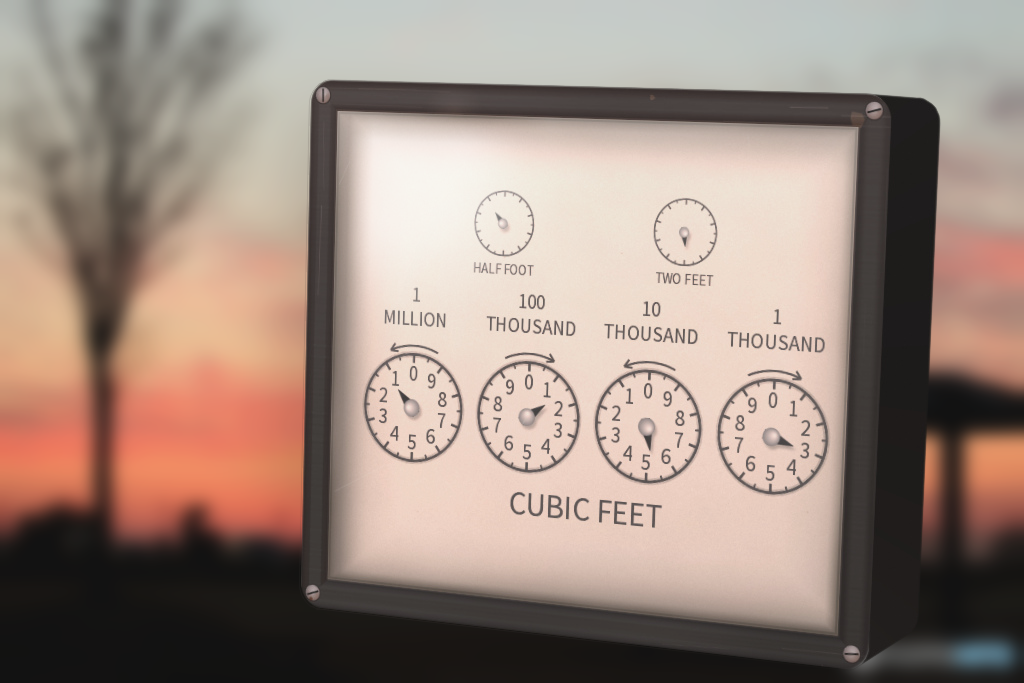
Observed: 115300 ft³
